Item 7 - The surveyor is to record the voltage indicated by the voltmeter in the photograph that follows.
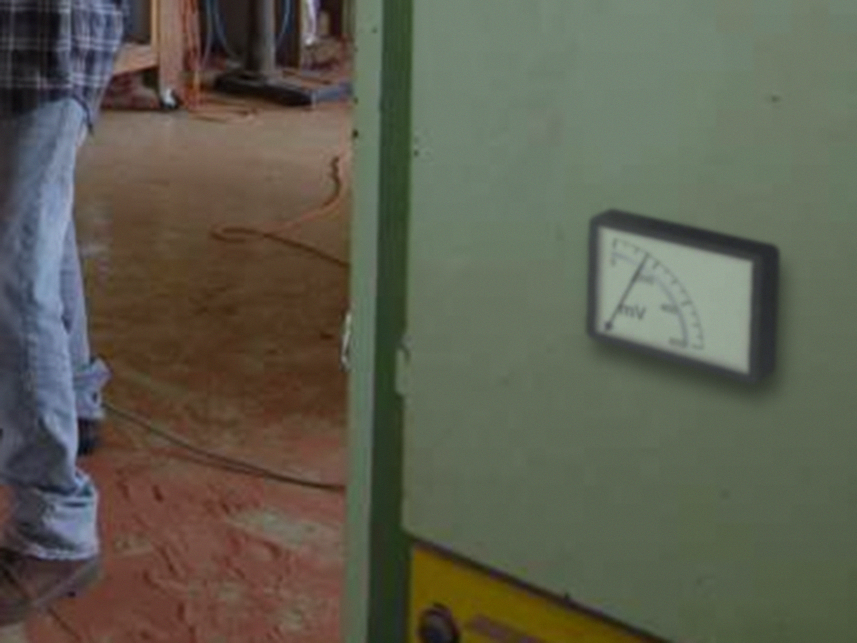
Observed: 150 mV
